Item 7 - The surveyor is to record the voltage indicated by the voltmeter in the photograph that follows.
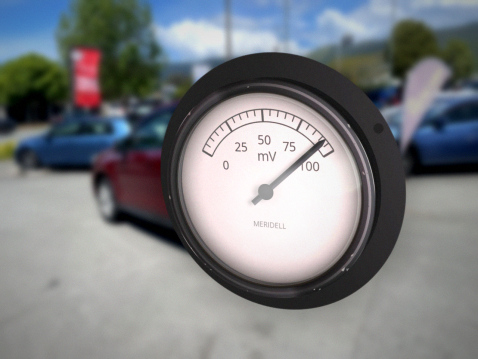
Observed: 92.5 mV
